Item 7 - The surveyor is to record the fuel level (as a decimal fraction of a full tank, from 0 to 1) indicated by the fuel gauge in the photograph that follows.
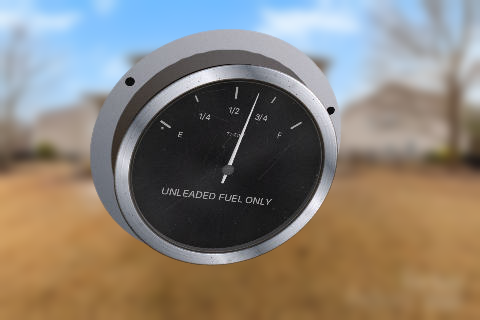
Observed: 0.625
